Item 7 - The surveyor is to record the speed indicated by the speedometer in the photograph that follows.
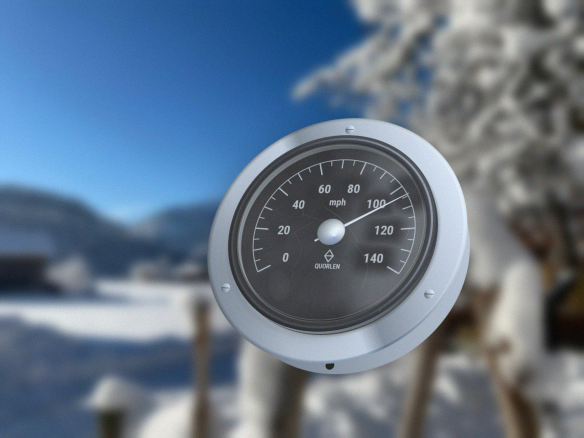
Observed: 105 mph
